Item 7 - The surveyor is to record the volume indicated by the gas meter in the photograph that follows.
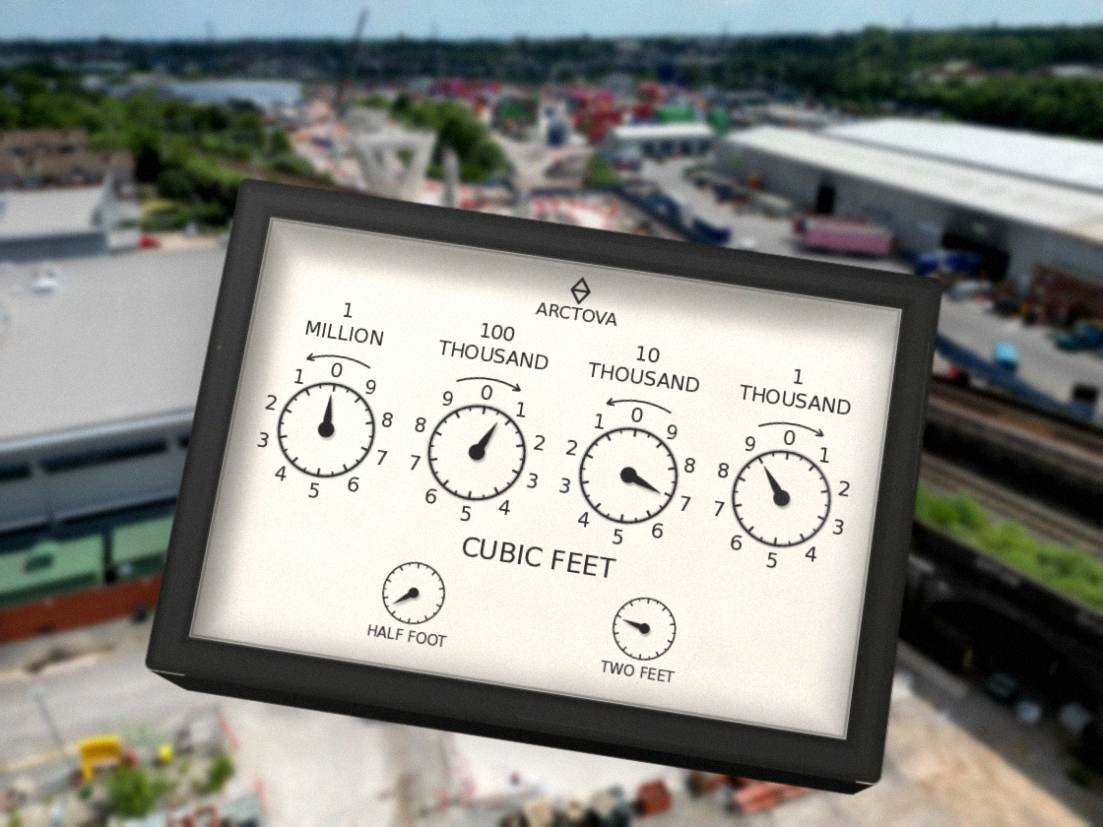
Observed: 6900 ft³
